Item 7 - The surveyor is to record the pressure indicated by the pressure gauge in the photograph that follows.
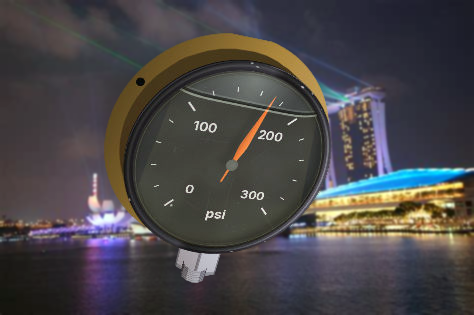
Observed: 170 psi
